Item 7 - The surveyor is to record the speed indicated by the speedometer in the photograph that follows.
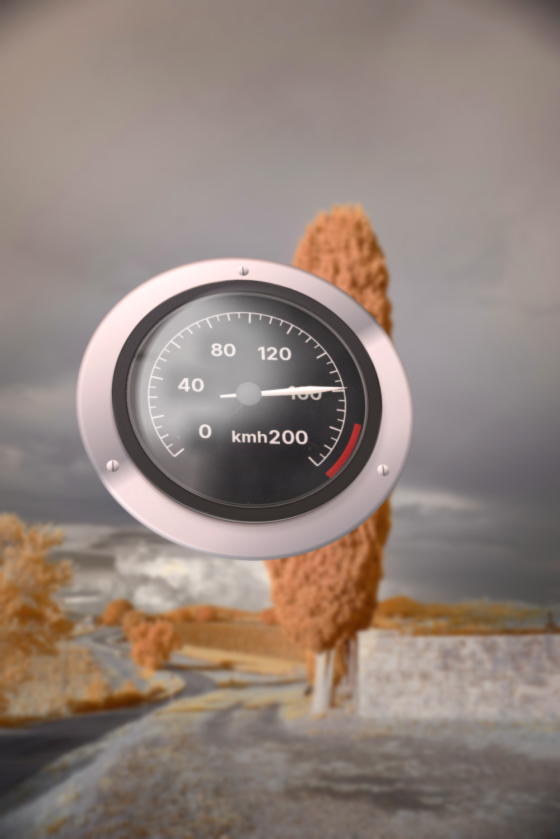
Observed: 160 km/h
